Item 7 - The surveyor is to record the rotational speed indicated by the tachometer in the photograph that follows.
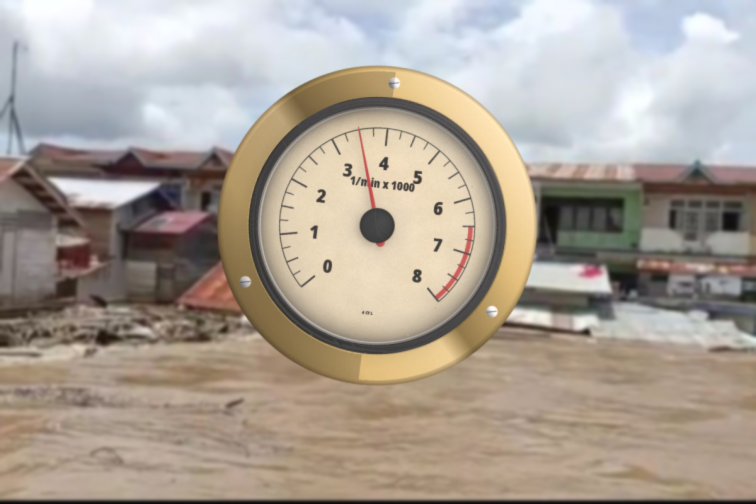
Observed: 3500 rpm
